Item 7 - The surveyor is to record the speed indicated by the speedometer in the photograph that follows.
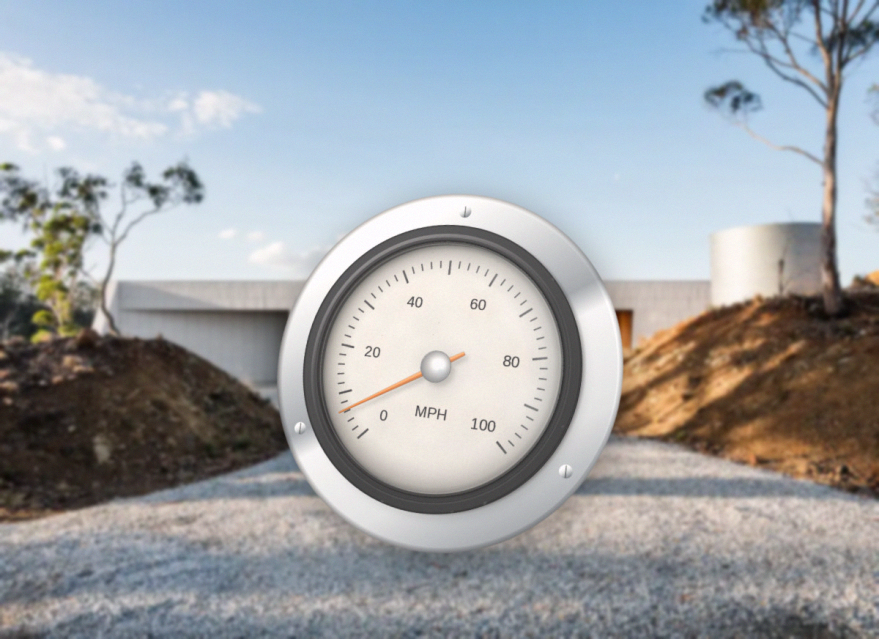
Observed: 6 mph
